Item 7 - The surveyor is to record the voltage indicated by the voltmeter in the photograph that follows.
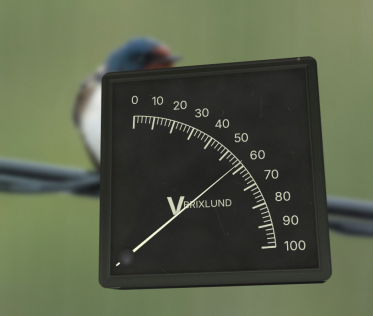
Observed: 58 V
